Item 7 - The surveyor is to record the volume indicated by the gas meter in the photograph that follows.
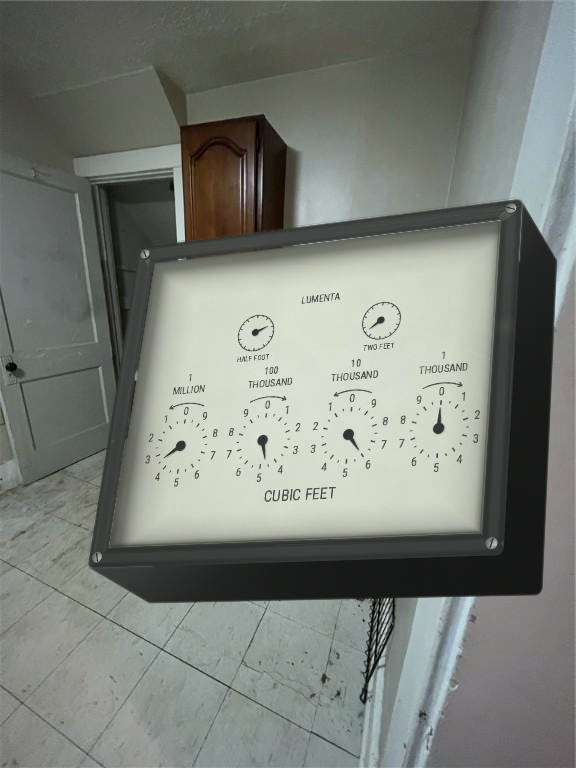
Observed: 346000 ft³
